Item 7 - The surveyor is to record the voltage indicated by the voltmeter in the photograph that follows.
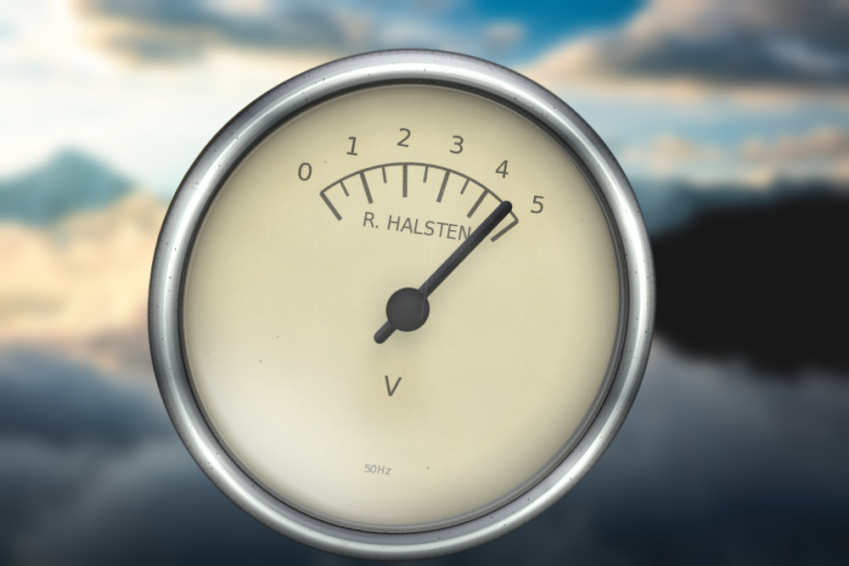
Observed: 4.5 V
